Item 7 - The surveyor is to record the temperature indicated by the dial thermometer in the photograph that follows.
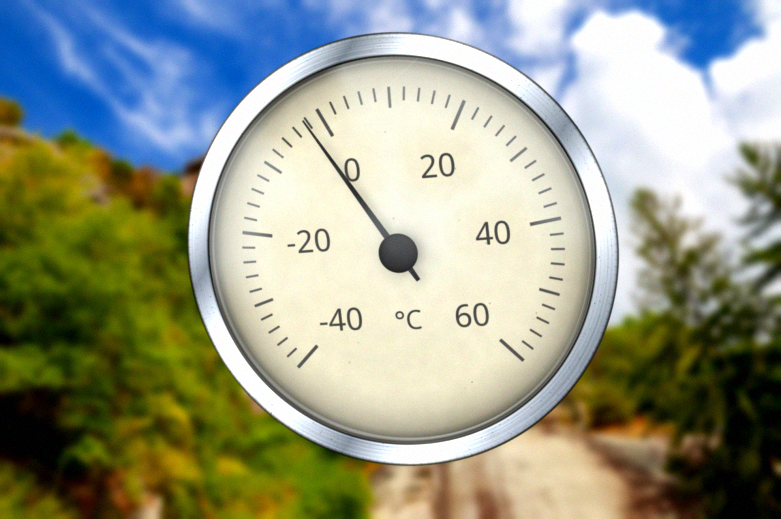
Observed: -2 °C
